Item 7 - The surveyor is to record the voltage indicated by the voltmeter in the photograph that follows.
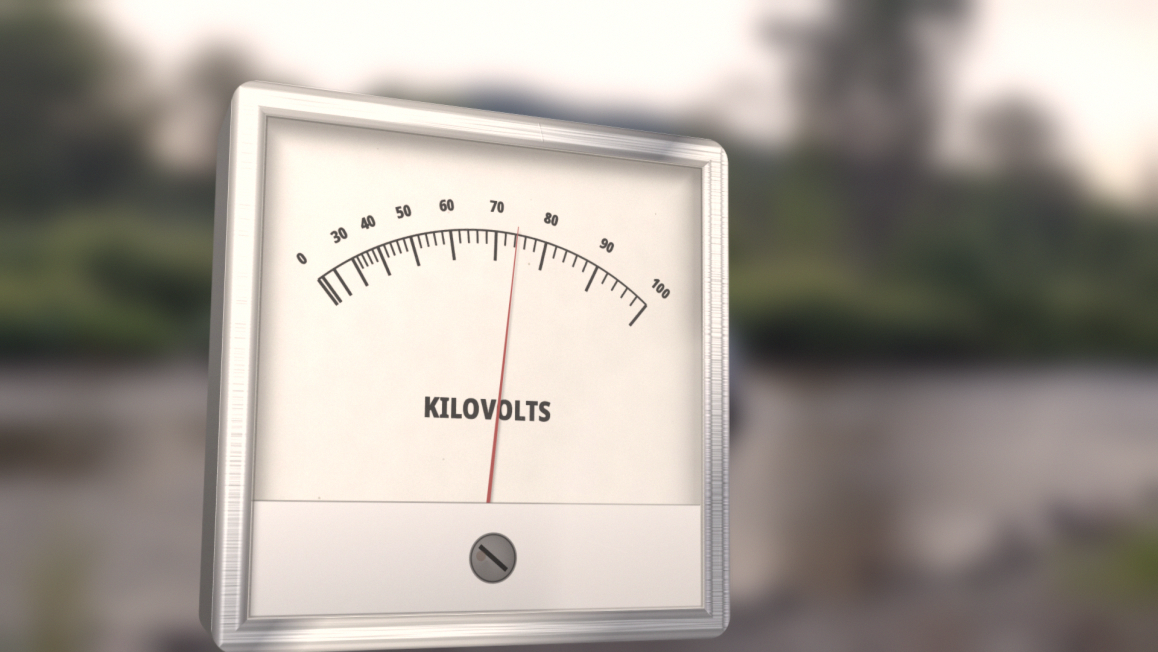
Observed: 74 kV
